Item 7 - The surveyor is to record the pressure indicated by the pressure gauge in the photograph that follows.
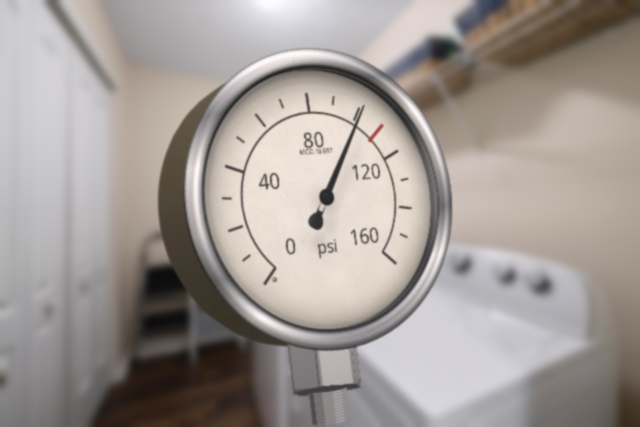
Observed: 100 psi
